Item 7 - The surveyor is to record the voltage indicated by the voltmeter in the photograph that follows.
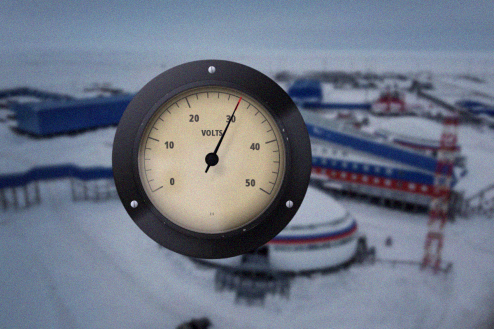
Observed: 30 V
